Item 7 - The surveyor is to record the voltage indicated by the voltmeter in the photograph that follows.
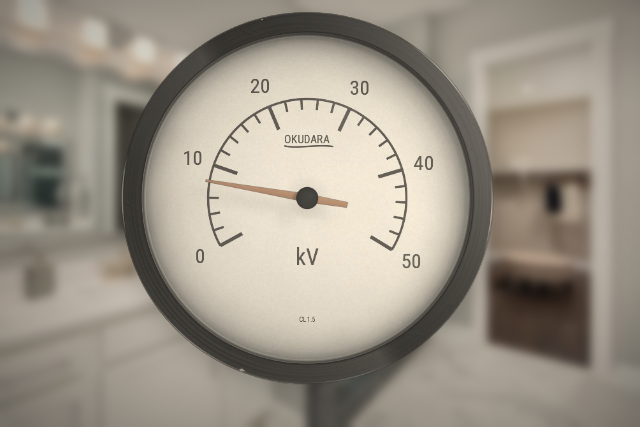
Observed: 8 kV
